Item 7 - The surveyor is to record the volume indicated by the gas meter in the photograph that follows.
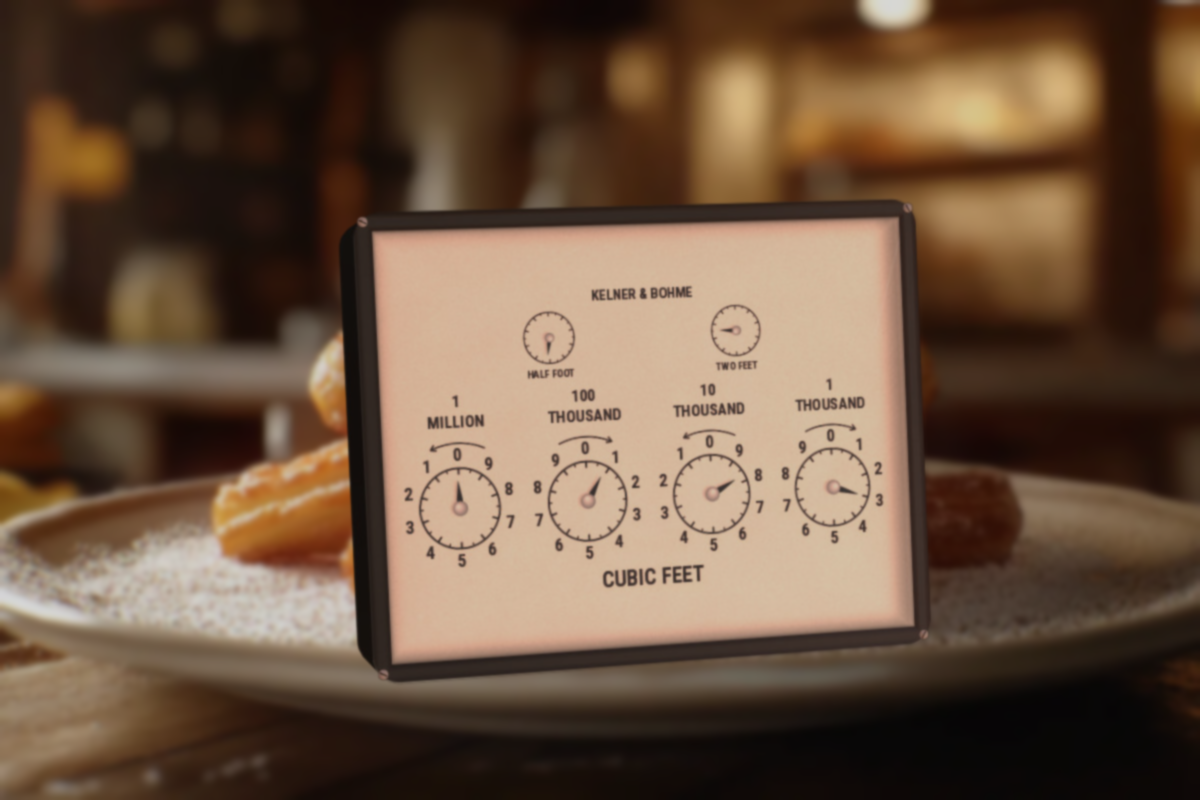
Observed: 8300 ft³
